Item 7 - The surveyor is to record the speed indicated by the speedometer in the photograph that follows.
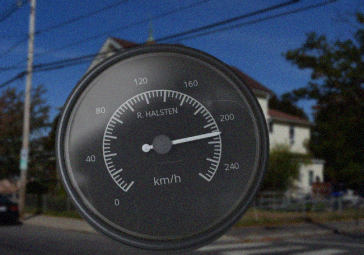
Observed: 212 km/h
